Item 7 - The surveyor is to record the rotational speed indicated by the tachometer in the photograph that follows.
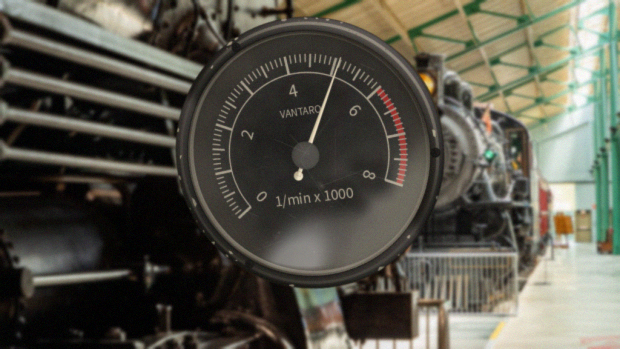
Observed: 5100 rpm
